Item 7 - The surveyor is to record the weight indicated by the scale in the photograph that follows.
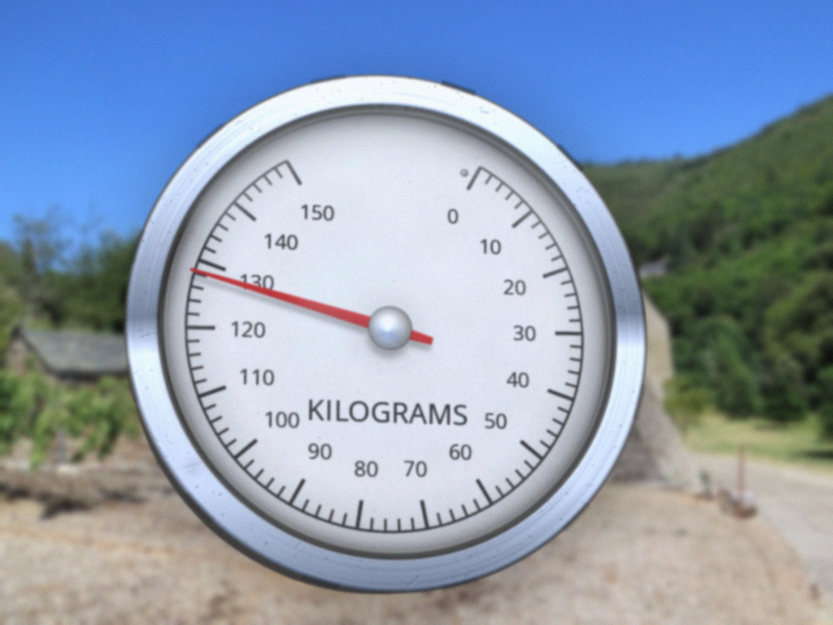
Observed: 128 kg
